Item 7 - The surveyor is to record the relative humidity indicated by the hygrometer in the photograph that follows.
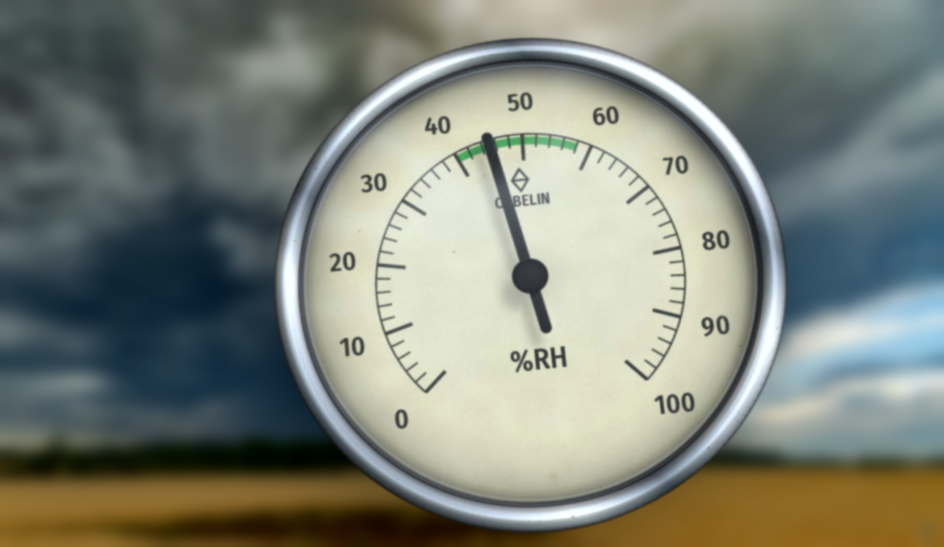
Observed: 45 %
